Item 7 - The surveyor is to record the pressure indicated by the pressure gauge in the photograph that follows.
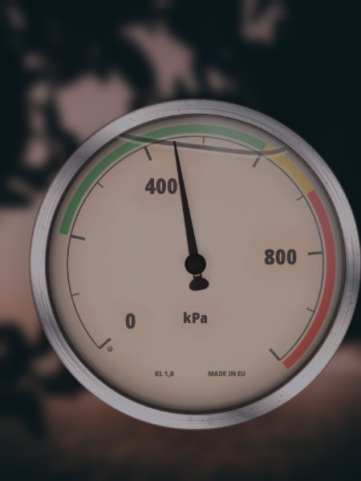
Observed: 450 kPa
